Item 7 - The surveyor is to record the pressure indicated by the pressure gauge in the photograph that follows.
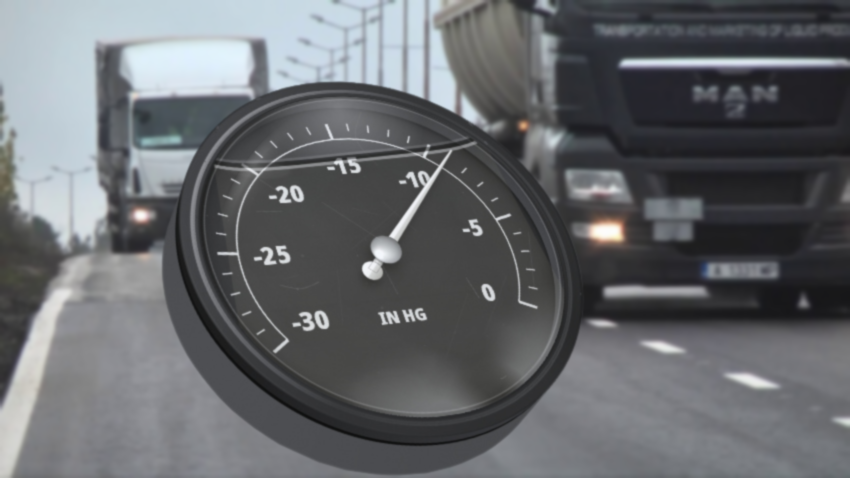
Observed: -9 inHg
